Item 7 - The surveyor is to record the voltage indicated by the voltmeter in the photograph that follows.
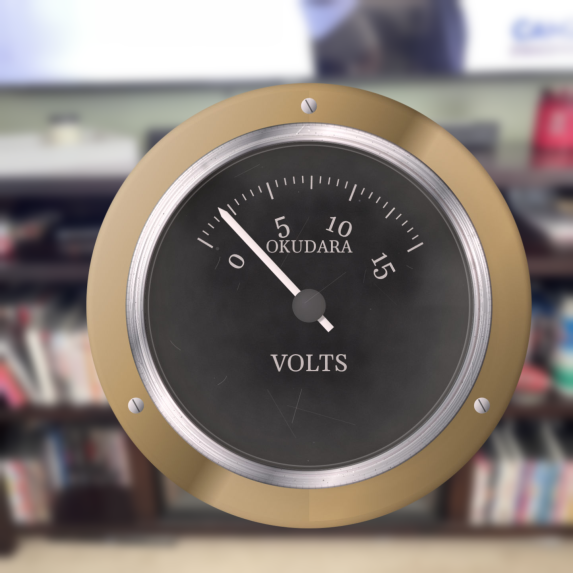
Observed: 2 V
